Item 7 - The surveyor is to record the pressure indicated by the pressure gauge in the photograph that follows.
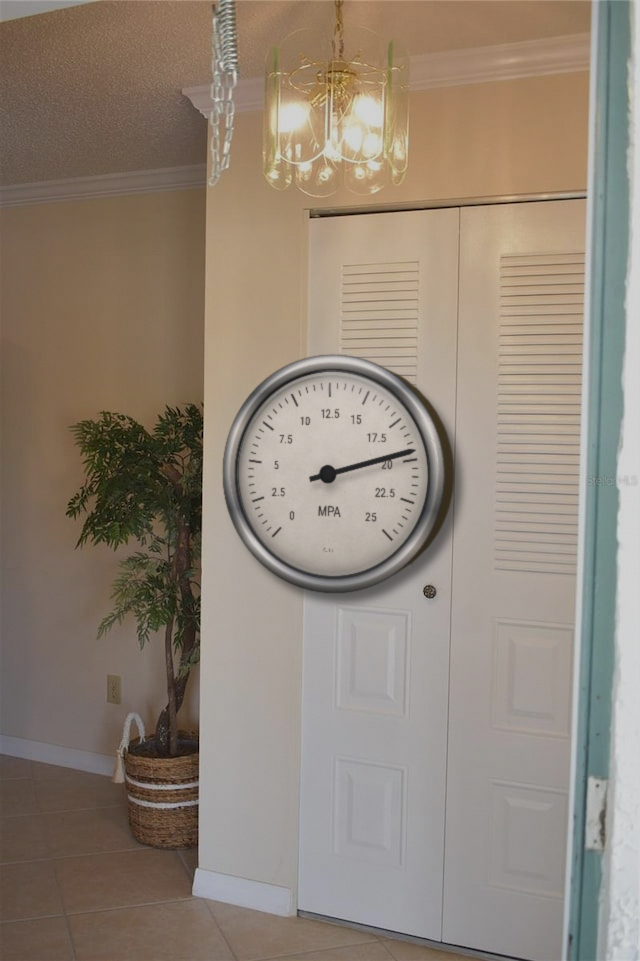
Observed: 19.5 MPa
